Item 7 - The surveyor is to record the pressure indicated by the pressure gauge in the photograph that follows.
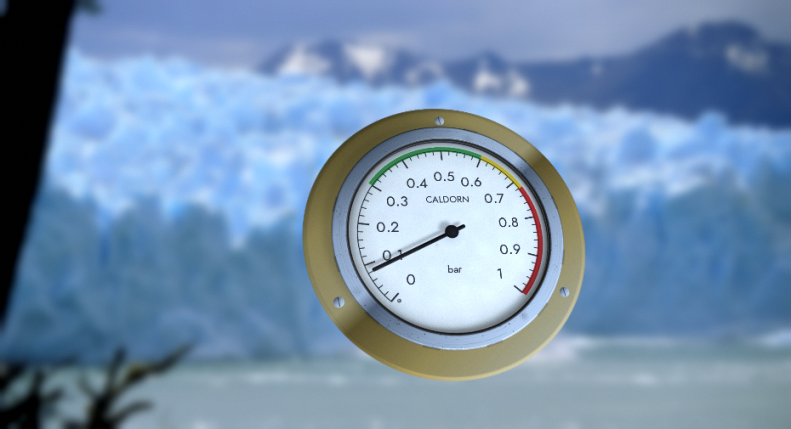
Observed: 0.08 bar
